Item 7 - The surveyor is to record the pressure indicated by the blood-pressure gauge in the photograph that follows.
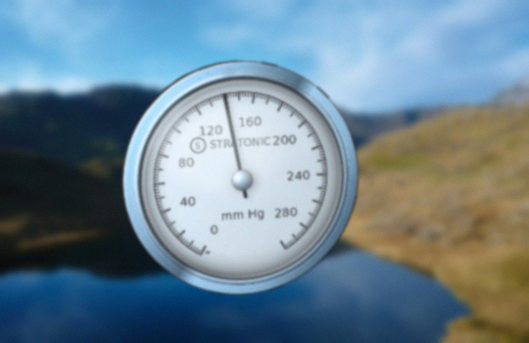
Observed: 140 mmHg
